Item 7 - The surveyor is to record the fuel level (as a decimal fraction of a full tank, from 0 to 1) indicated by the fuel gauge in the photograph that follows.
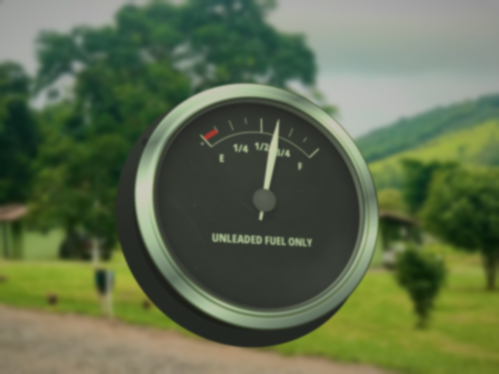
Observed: 0.625
